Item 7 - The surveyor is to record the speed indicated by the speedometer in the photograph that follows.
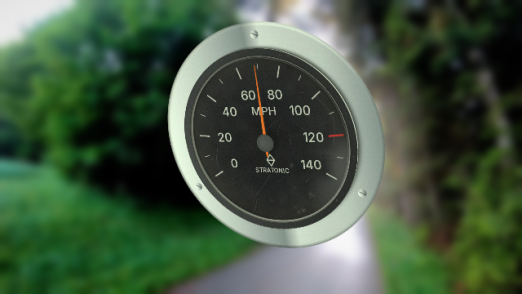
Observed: 70 mph
